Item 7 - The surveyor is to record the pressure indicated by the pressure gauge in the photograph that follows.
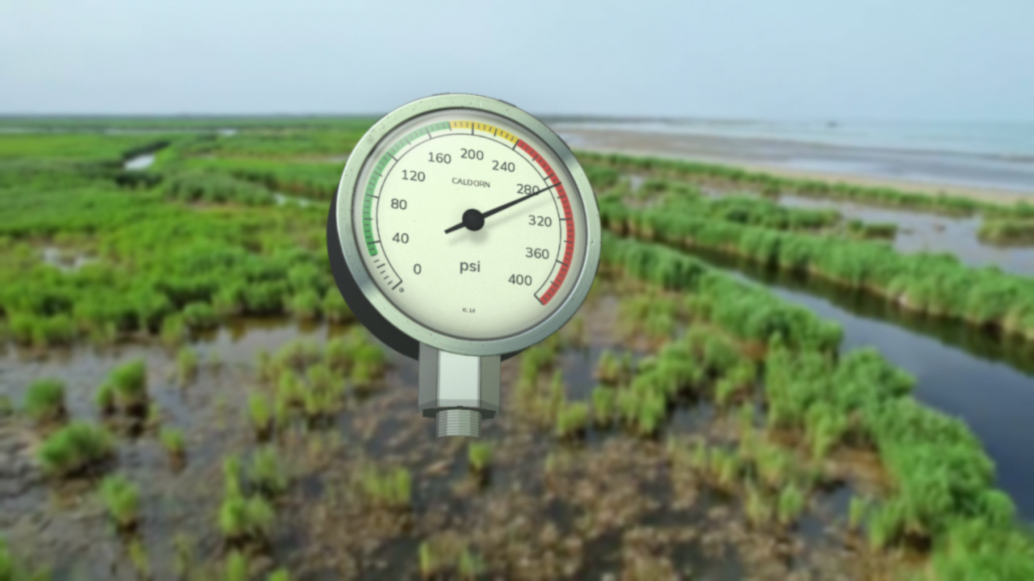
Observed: 290 psi
